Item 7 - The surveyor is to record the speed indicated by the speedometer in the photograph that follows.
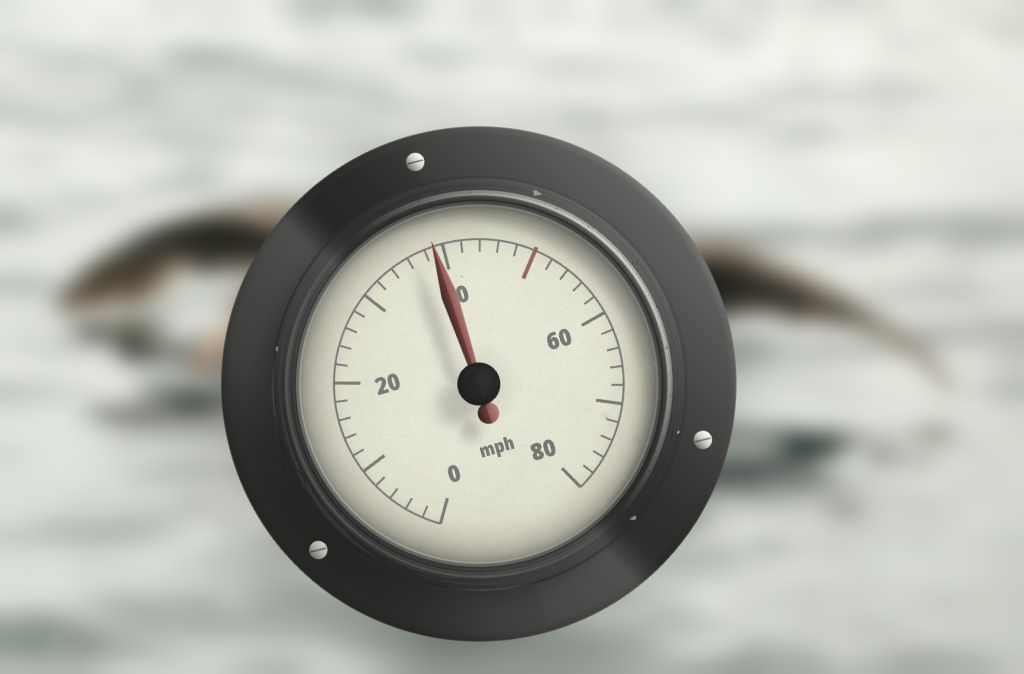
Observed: 39 mph
